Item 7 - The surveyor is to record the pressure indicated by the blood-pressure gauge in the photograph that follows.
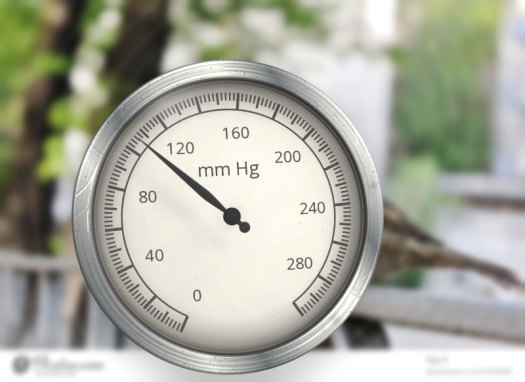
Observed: 106 mmHg
